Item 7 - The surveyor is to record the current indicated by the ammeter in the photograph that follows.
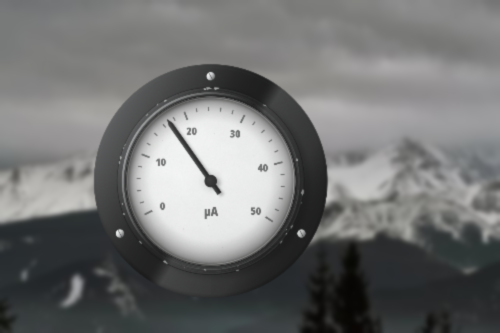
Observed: 17 µA
